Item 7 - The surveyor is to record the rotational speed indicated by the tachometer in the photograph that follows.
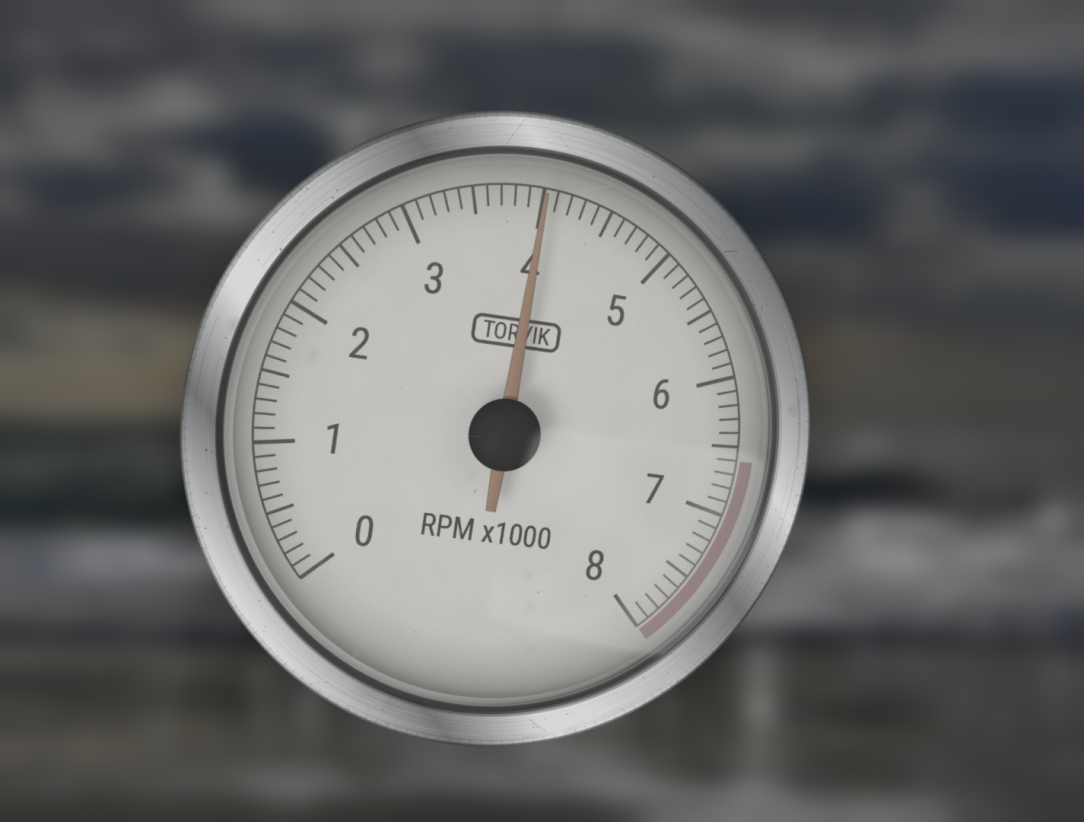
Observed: 4000 rpm
